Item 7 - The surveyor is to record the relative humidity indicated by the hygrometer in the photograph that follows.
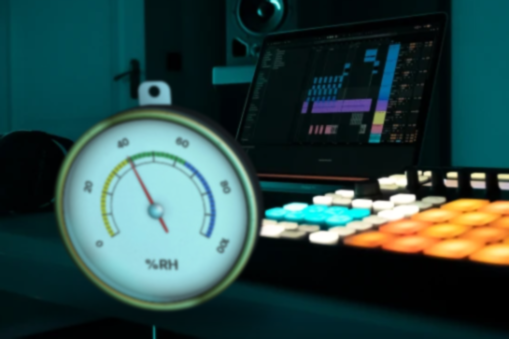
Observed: 40 %
